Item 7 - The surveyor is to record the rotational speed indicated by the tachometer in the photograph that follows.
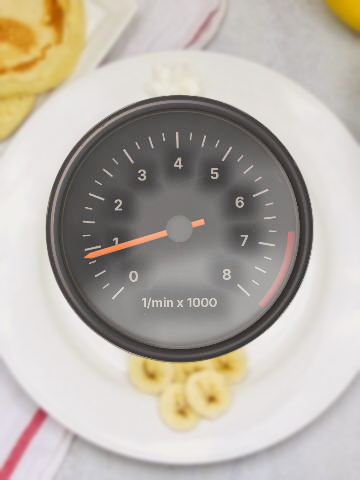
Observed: 875 rpm
